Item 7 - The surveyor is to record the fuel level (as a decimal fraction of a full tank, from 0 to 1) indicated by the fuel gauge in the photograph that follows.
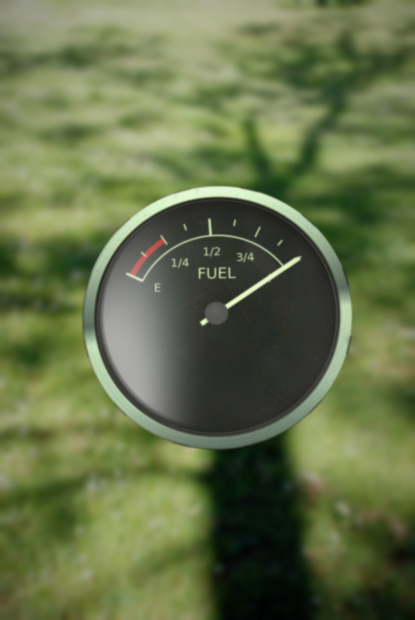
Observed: 1
